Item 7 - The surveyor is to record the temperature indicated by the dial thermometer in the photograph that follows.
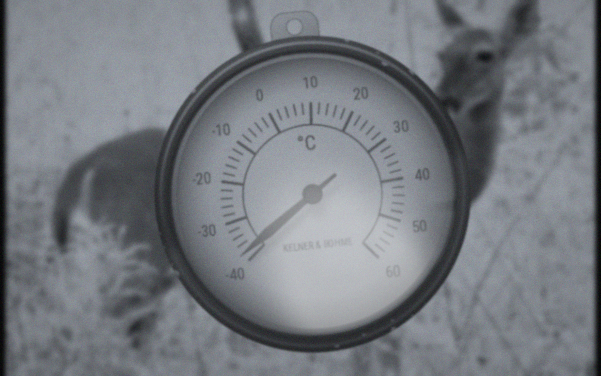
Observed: -38 °C
